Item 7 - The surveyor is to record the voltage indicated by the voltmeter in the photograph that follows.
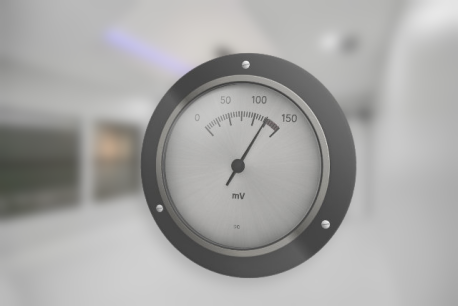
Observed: 125 mV
